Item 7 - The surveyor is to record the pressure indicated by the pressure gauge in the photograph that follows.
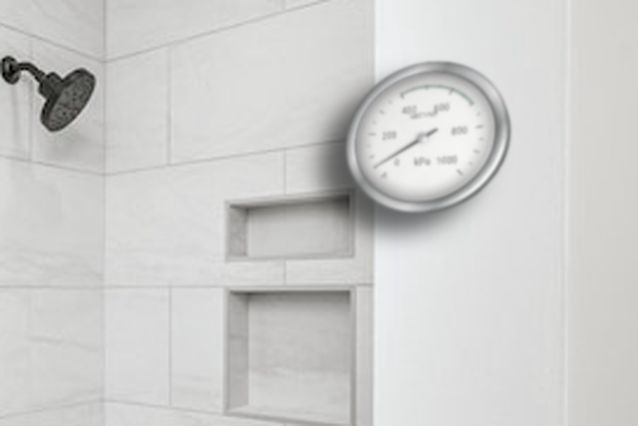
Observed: 50 kPa
